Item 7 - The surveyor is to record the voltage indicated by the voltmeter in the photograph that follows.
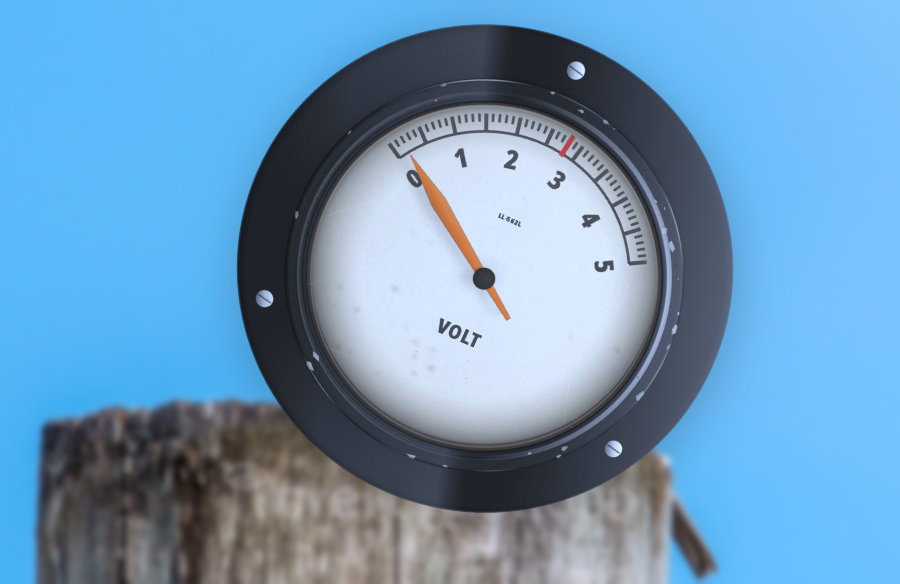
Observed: 0.2 V
